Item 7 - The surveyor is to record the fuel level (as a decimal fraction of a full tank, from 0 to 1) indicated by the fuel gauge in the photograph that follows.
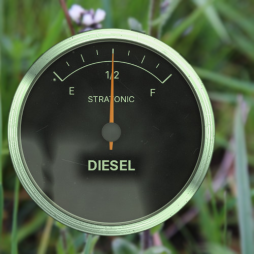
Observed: 0.5
